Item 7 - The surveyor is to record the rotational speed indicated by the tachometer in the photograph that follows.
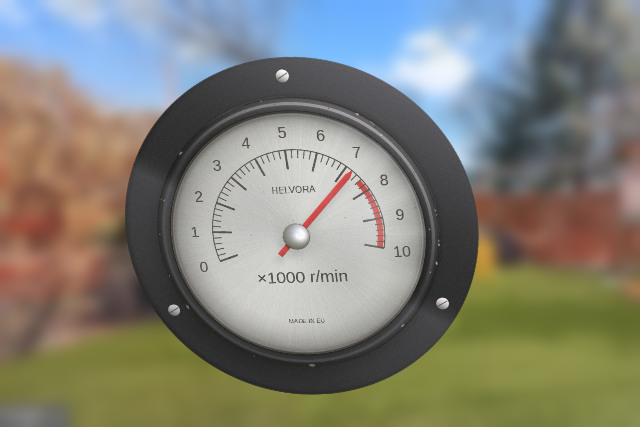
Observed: 7200 rpm
